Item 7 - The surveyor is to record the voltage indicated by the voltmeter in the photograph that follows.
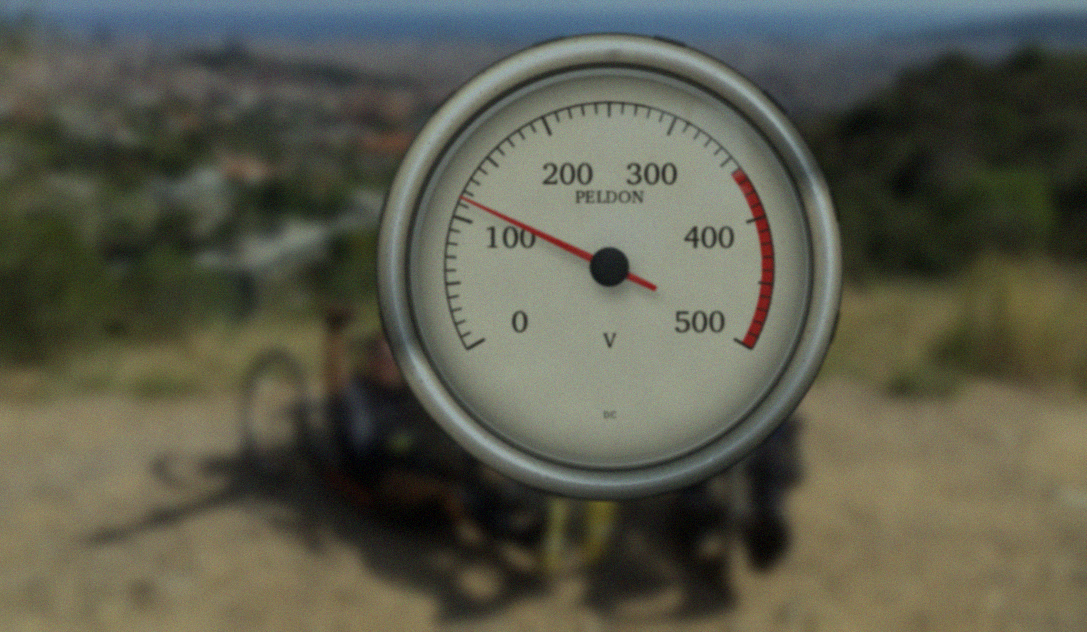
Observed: 115 V
